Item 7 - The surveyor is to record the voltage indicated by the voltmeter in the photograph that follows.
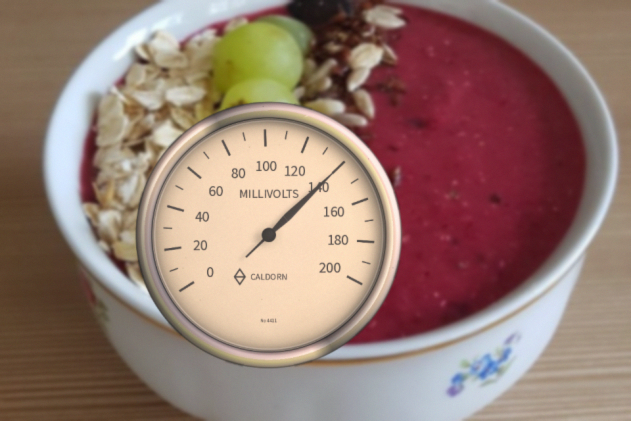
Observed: 140 mV
